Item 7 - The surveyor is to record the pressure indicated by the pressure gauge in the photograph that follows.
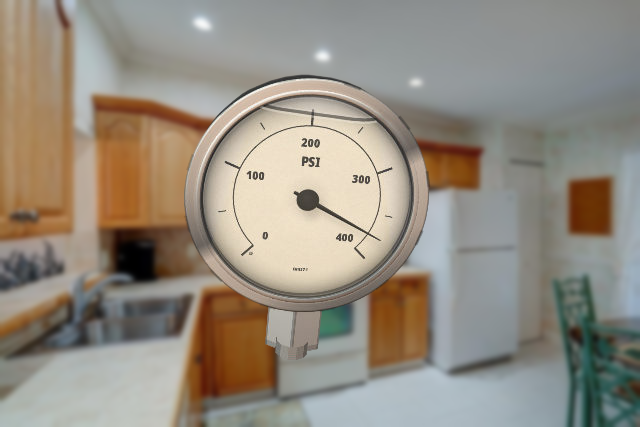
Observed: 375 psi
